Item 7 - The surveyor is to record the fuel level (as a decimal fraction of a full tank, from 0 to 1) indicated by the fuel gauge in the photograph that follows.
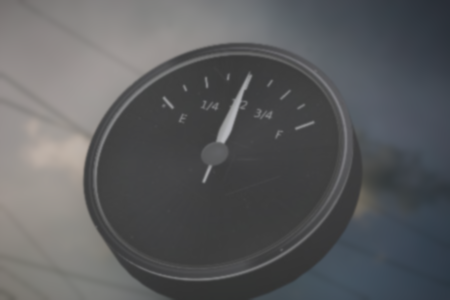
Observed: 0.5
